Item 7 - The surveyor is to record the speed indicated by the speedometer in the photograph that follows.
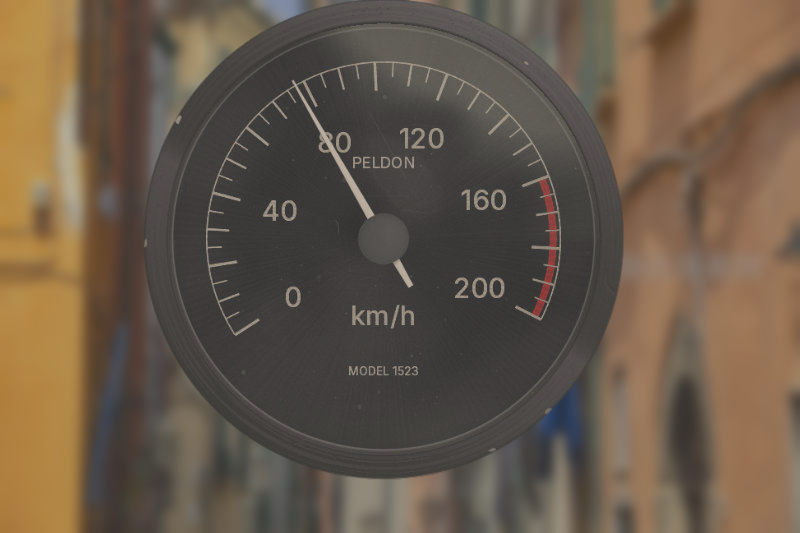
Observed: 77.5 km/h
